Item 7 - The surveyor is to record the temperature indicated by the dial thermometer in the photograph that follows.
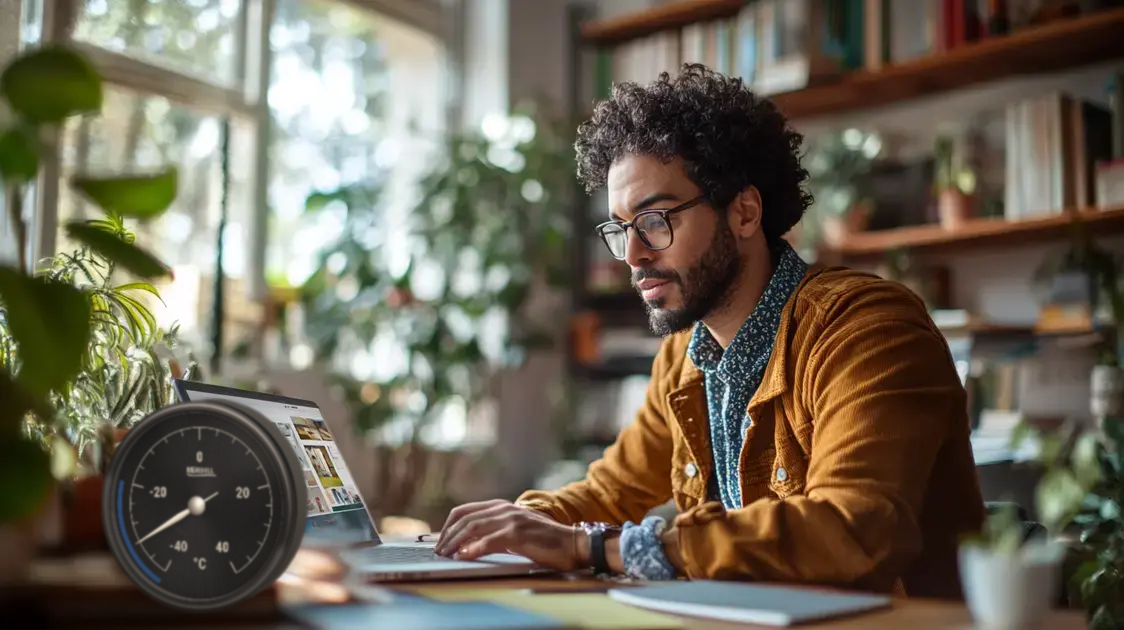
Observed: -32 °C
